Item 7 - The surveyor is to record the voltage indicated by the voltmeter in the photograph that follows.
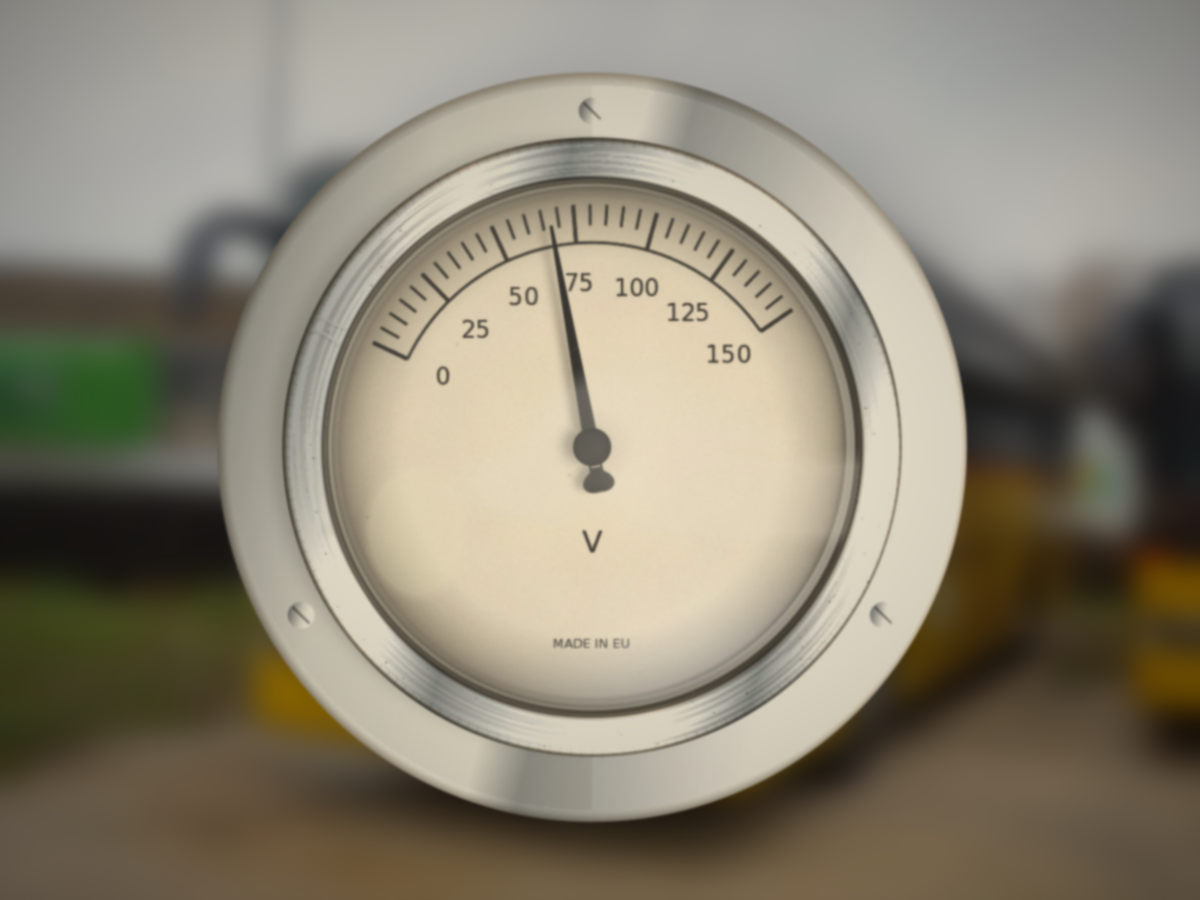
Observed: 67.5 V
